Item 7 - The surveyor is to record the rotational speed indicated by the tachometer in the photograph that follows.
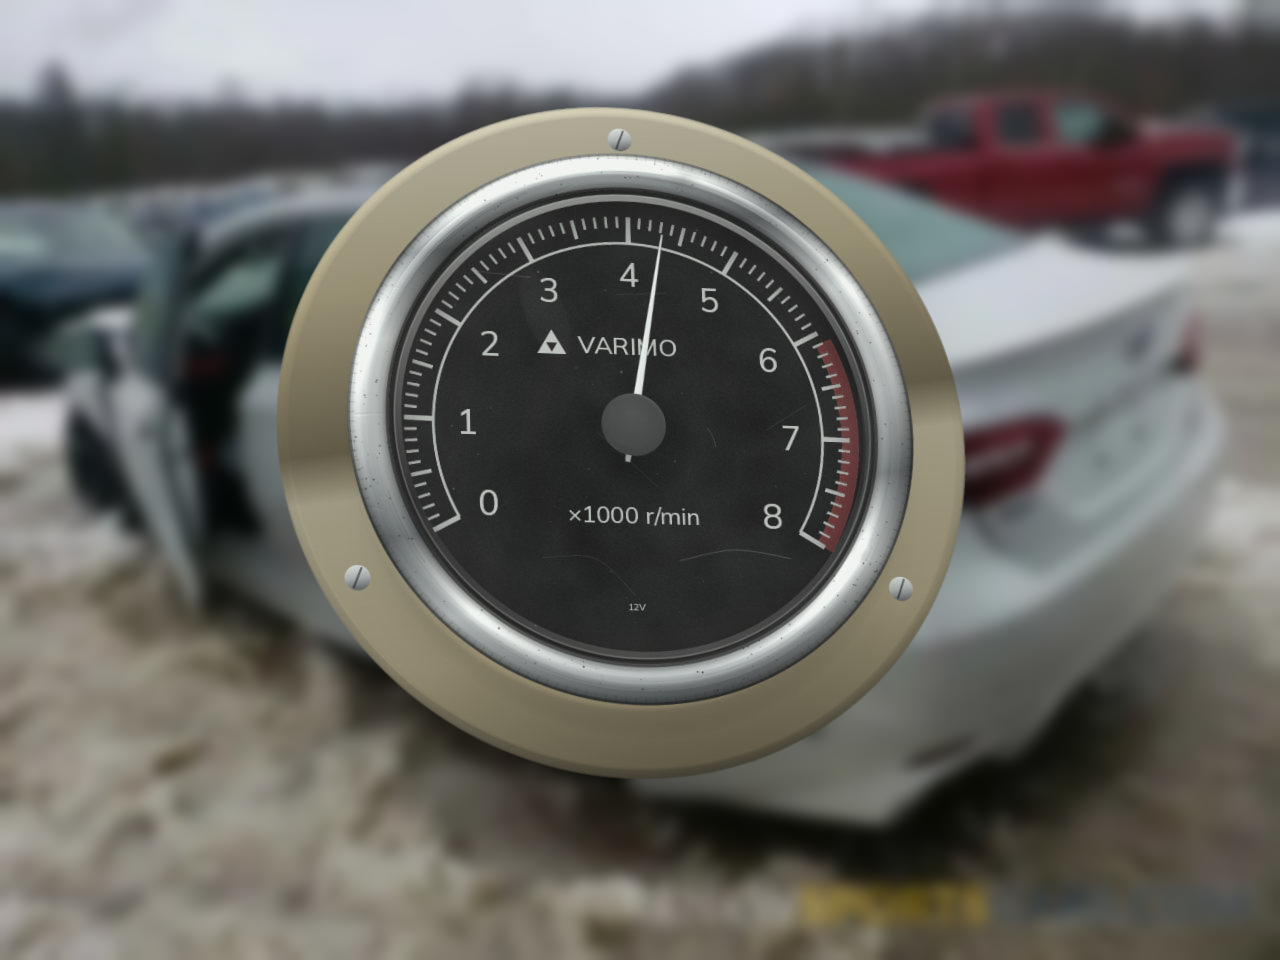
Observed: 4300 rpm
